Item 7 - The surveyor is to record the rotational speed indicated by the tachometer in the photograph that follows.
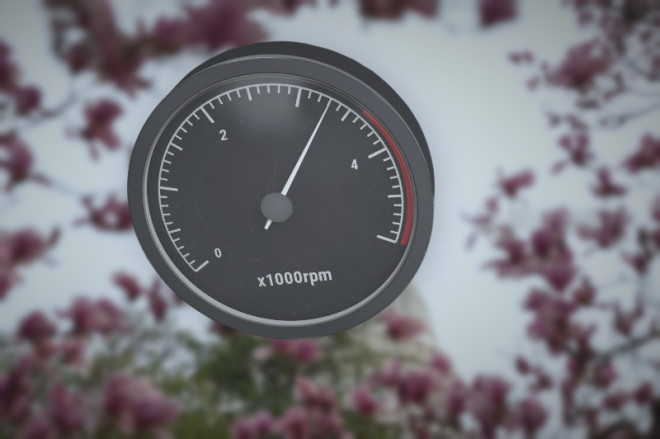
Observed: 3300 rpm
